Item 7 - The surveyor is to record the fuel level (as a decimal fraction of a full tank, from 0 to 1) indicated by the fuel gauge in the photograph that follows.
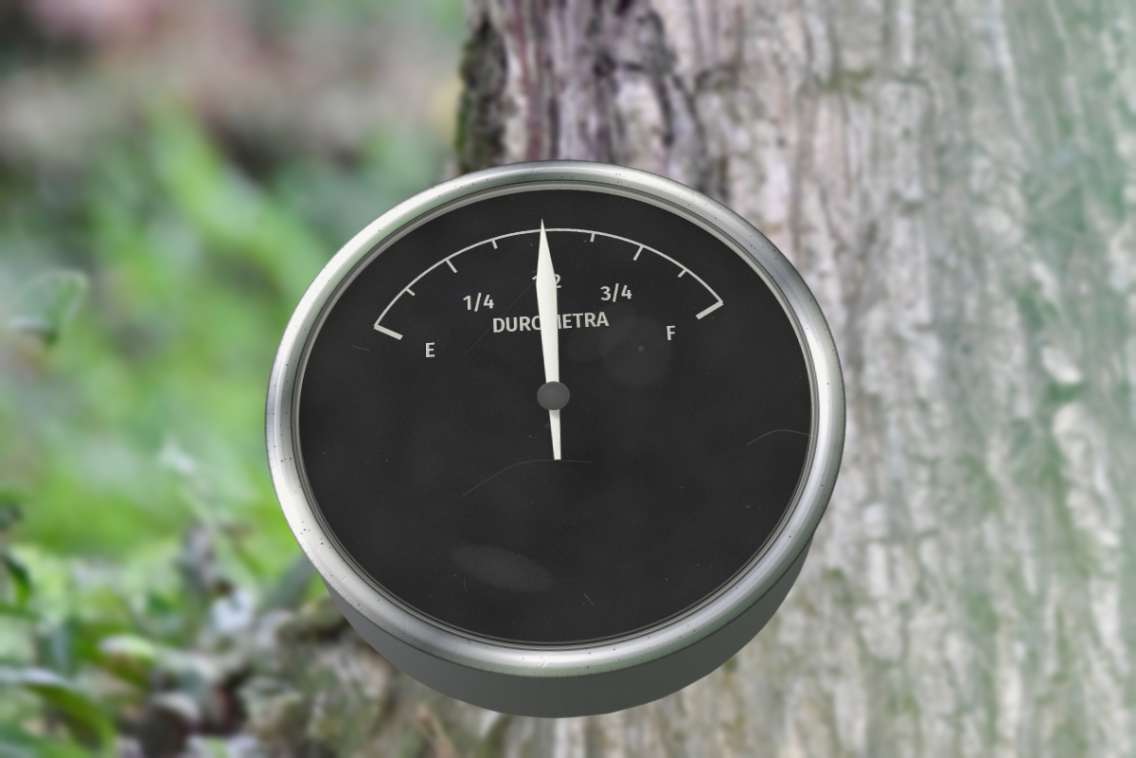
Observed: 0.5
